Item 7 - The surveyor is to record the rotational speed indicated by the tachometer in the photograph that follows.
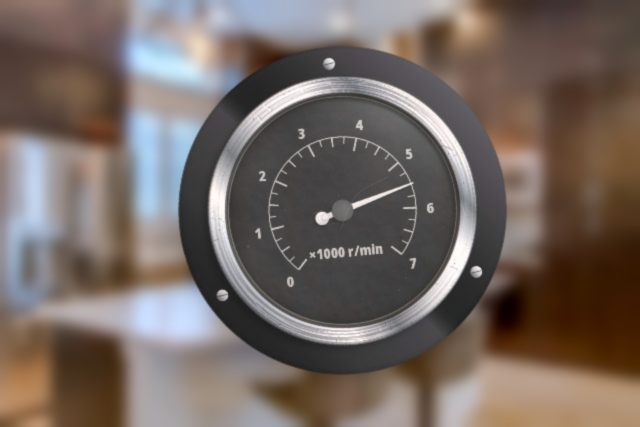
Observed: 5500 rpm
